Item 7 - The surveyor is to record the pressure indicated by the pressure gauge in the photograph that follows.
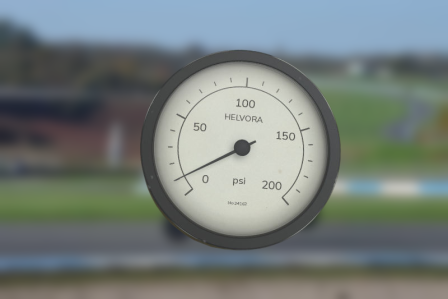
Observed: 10 psi
